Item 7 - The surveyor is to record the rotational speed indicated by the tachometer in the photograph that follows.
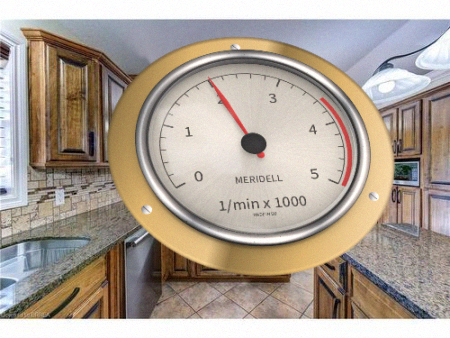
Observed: 2000 rpm
